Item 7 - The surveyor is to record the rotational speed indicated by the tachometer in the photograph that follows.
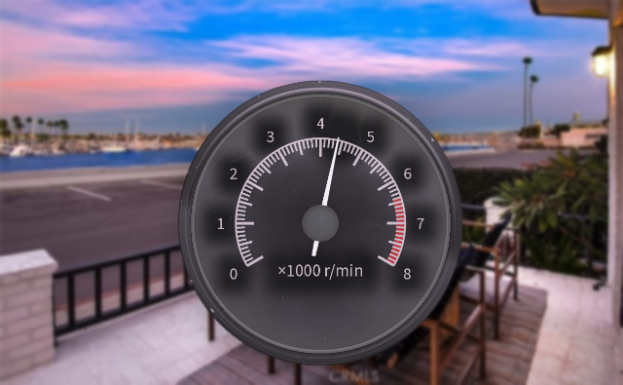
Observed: 4400 rpm
